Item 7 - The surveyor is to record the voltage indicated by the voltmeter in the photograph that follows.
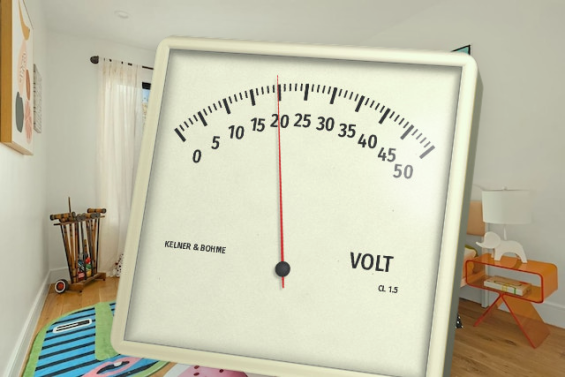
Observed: 20 V
